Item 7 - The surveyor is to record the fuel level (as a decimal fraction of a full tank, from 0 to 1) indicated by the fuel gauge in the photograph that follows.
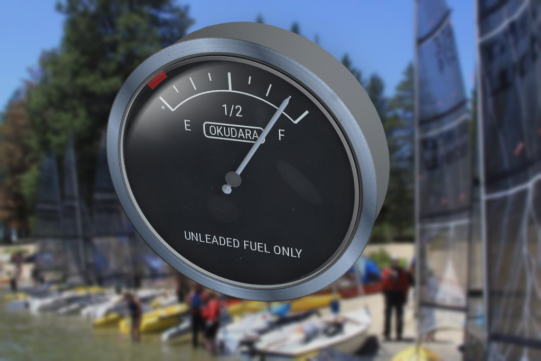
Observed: 0.875
